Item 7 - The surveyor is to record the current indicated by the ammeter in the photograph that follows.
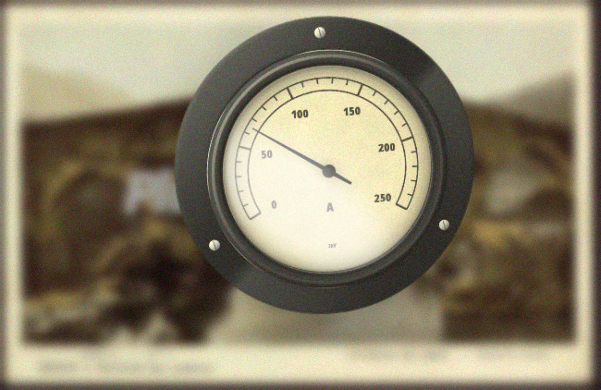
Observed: 65 A
